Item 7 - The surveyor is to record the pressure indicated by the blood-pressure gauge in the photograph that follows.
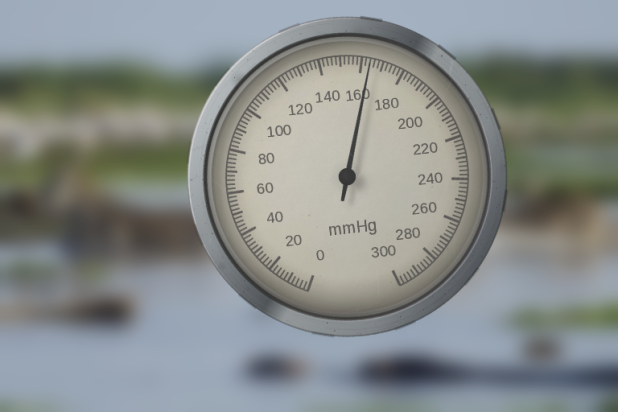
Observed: 164 mmHg
